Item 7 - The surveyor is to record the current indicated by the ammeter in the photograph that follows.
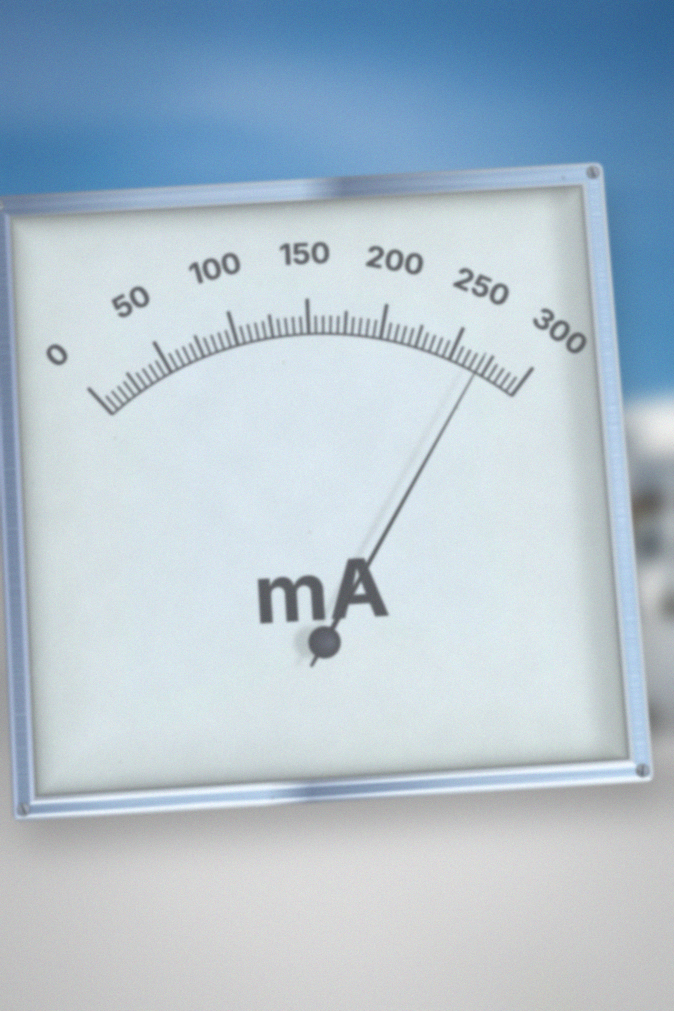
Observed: 270 mA
